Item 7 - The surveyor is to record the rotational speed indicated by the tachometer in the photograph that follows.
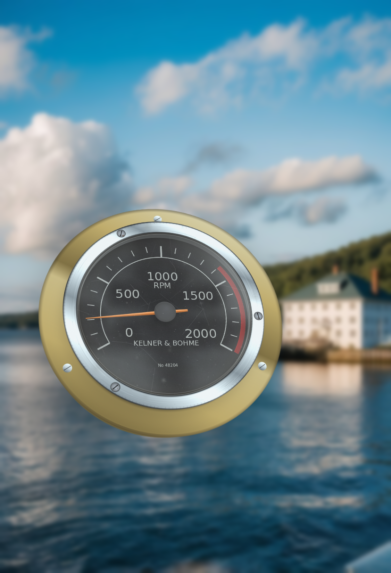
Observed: 200 rpm
